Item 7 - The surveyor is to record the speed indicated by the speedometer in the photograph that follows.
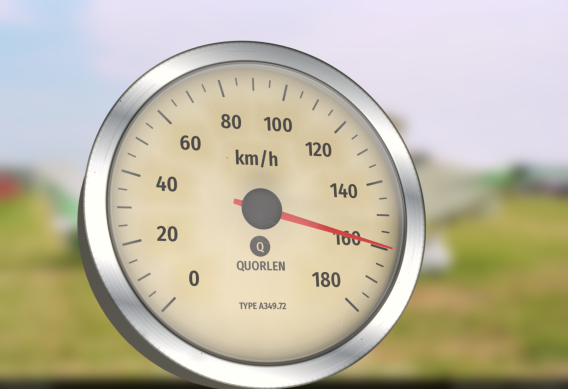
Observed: 160 km/h
